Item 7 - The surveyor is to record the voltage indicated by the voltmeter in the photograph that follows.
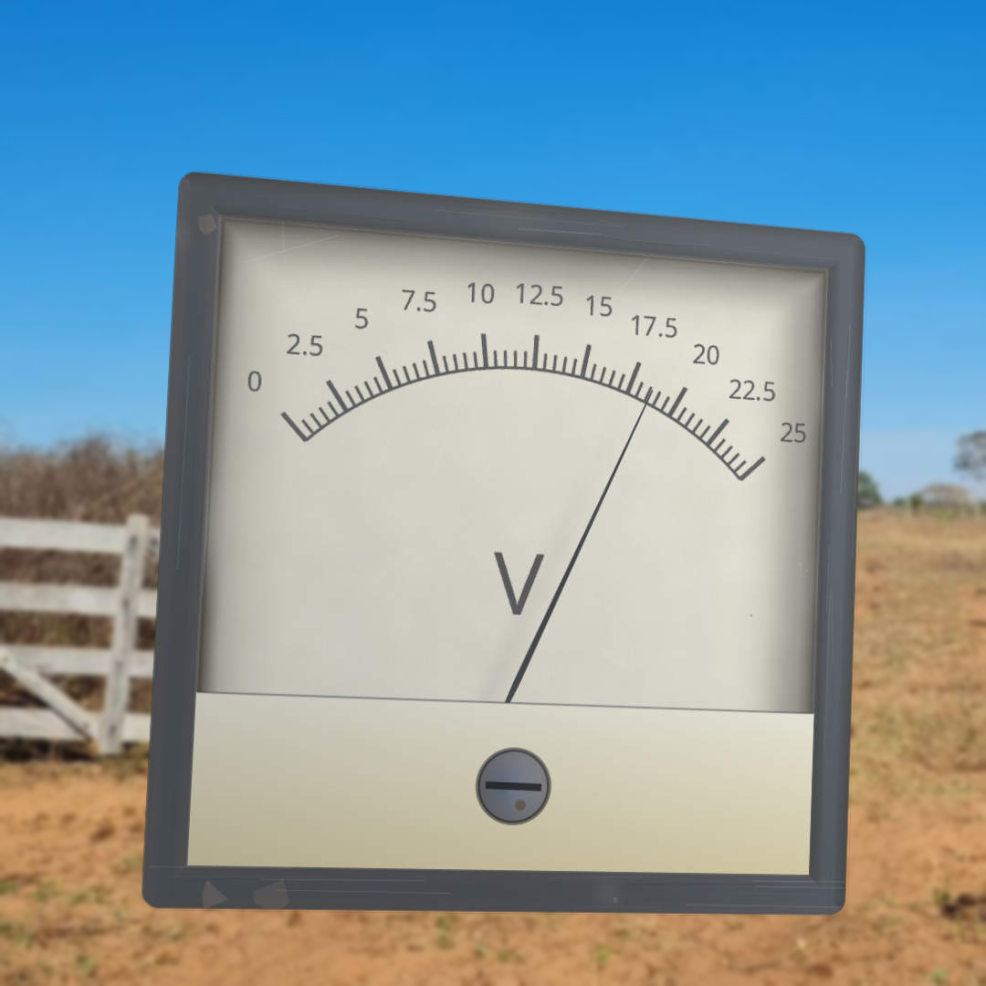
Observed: 18.5 V
